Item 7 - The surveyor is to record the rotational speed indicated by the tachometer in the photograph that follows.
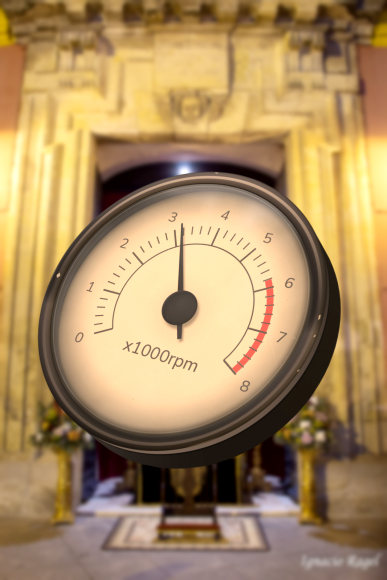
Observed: 3200 rpm
